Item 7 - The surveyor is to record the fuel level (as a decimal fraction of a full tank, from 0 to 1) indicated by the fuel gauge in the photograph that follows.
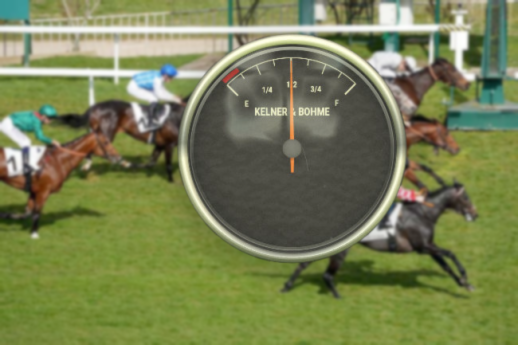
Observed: 0.5
